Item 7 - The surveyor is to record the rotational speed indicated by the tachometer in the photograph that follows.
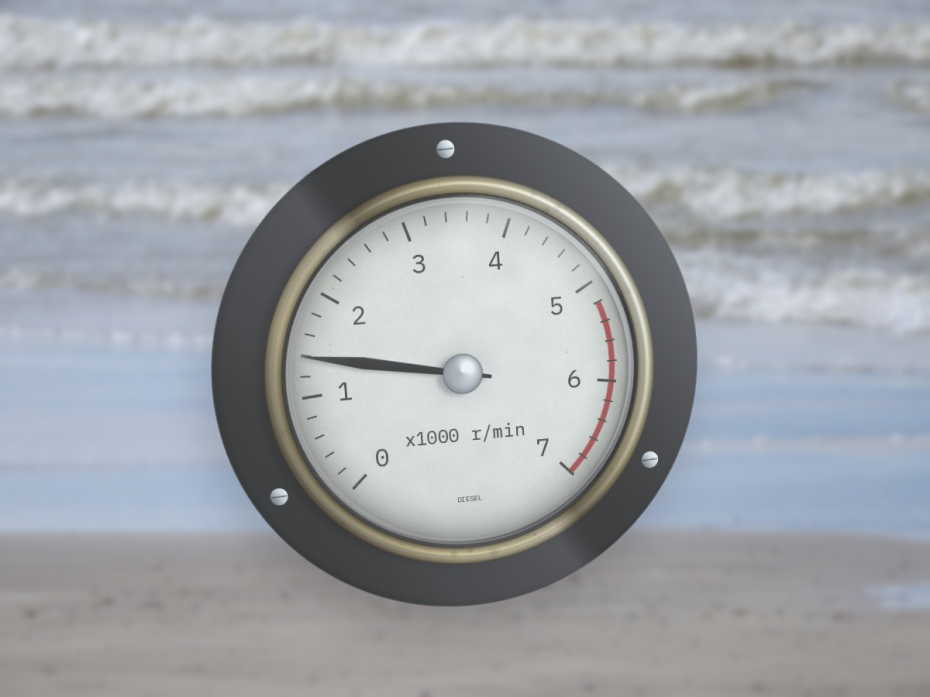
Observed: 1400 rpm
